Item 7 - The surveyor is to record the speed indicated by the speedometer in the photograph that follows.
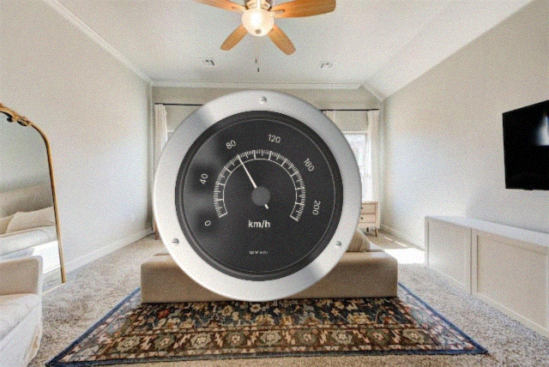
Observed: 80 km/h
